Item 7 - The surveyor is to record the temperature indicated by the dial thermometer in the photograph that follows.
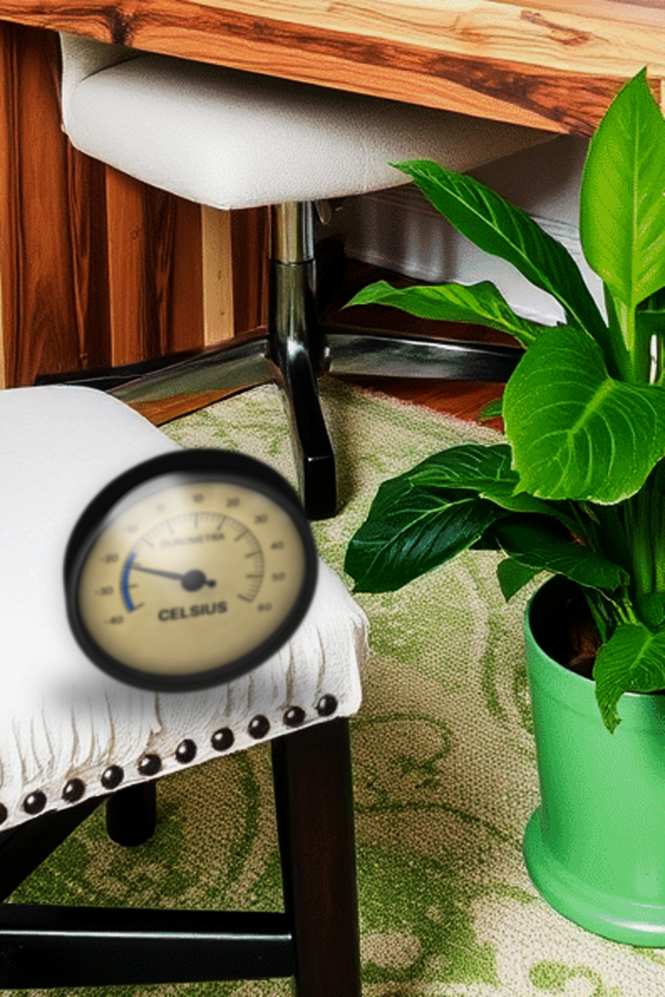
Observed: -20 °C
